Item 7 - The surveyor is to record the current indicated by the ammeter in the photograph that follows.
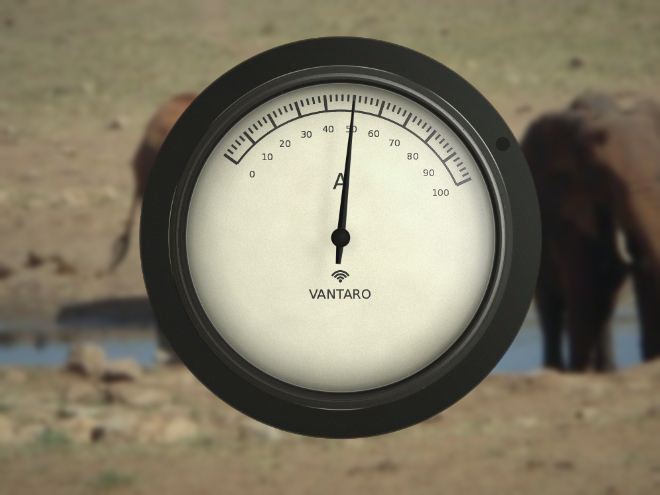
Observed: 50 A
